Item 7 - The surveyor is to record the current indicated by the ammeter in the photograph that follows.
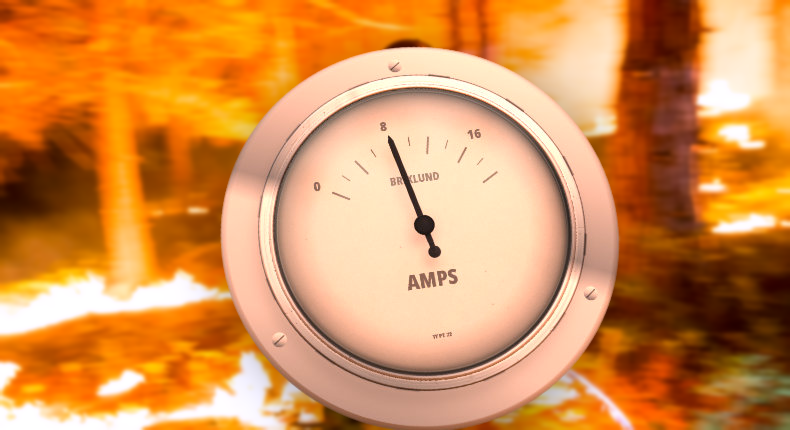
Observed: 8 A
